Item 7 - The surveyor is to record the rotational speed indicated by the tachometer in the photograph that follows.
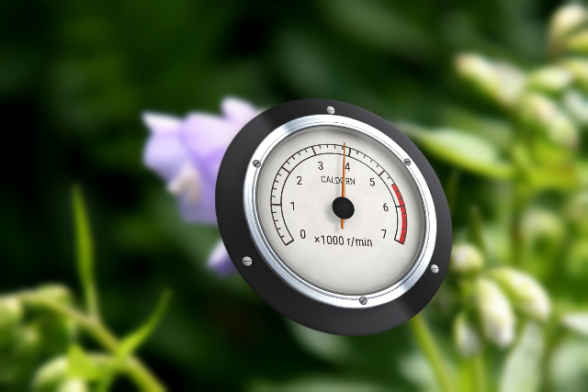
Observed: 3800 rpm
